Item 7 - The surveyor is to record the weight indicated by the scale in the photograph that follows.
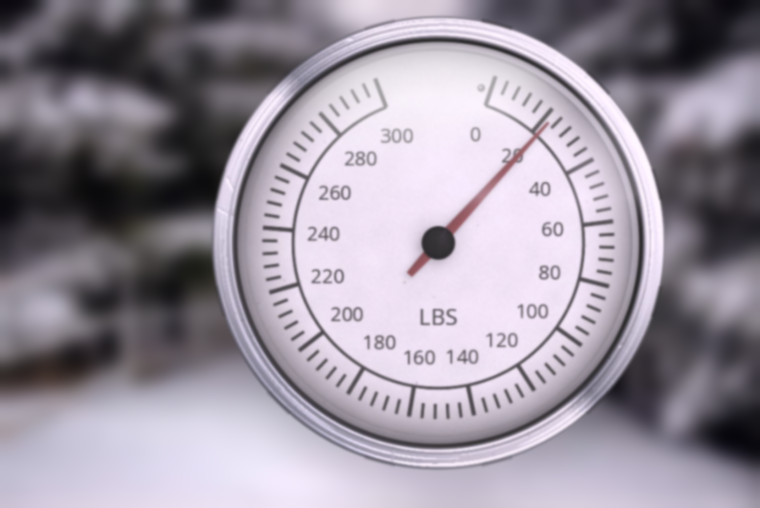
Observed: 22 lb
